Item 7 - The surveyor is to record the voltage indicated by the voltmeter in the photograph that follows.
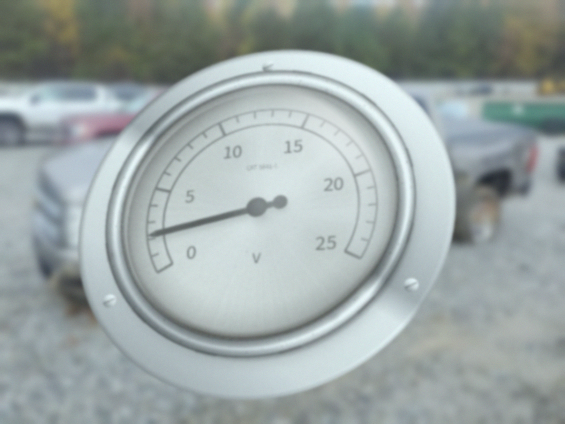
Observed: 2 V
